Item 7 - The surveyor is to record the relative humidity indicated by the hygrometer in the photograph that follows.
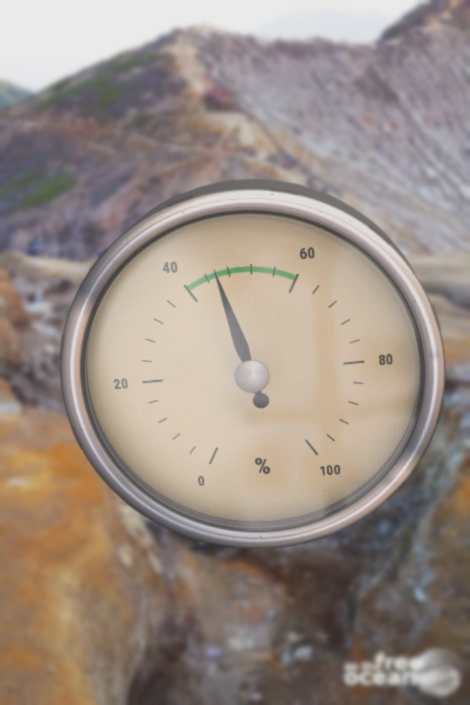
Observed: 46 %
